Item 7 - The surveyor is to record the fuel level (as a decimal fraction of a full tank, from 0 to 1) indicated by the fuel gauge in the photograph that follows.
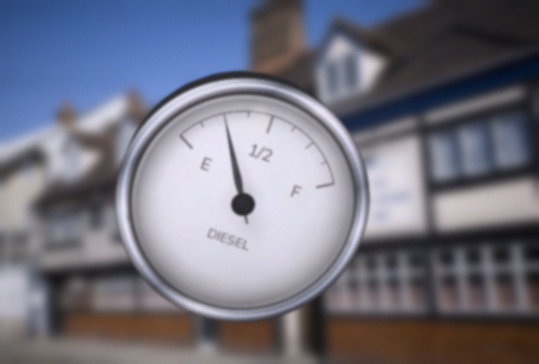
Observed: 0.25
